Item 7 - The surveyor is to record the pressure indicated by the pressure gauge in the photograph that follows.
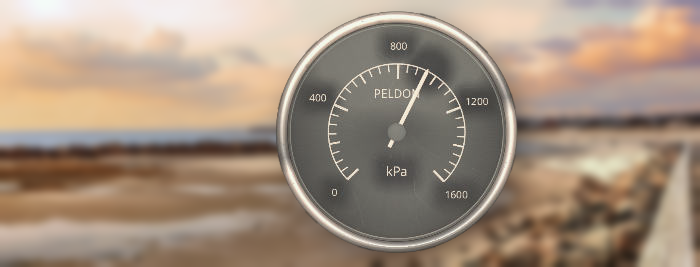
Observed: 950 kPa
